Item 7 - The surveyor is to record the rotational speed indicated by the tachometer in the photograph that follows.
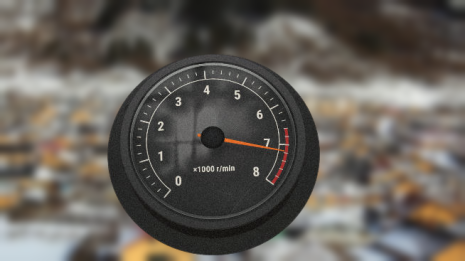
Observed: 7200 rpm
